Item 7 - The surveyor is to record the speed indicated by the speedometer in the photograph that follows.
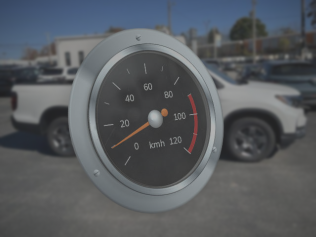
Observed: 10 km/h
